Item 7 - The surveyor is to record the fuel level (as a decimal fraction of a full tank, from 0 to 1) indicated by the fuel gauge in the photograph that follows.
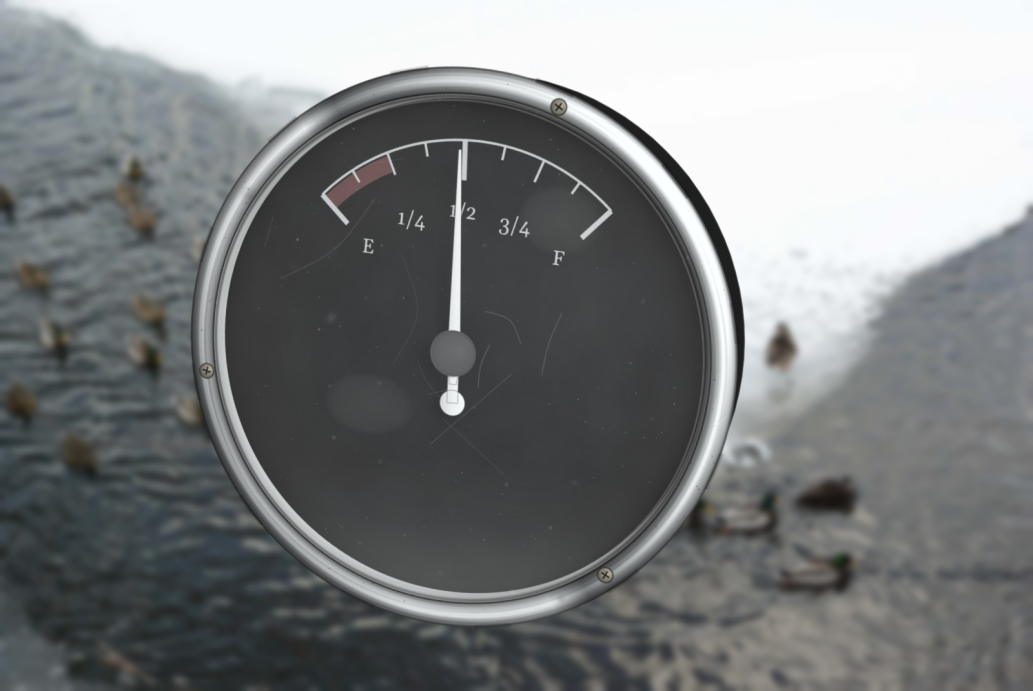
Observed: 0.5
